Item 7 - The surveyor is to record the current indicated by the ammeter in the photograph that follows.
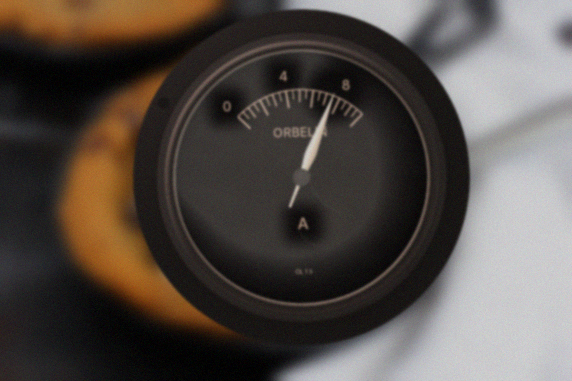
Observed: 7.5 A
